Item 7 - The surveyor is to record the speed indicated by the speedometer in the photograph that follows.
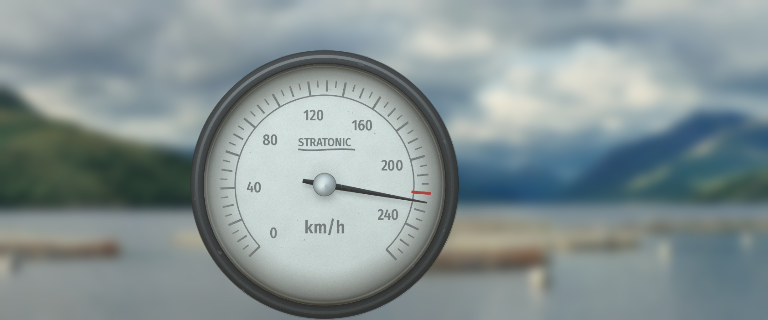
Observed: 225 km/h
